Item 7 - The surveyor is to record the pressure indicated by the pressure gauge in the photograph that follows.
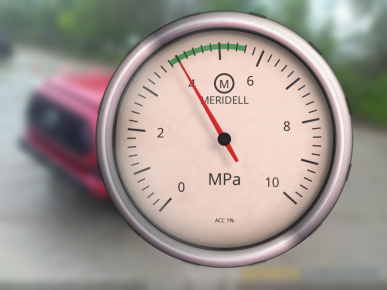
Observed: 4 MPa
